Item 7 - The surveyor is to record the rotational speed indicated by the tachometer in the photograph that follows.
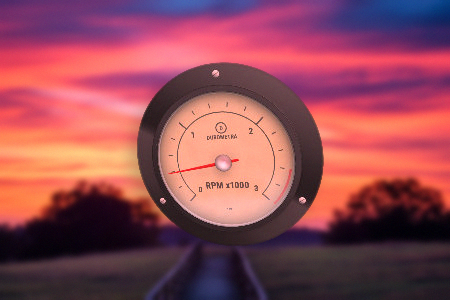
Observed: 400 rpm
